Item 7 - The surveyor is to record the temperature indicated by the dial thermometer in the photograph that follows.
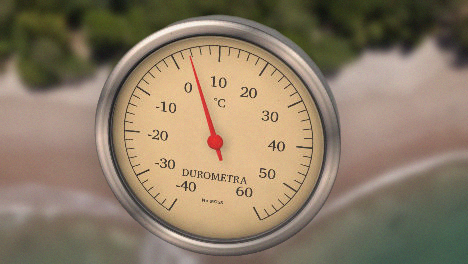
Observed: 4 °C
